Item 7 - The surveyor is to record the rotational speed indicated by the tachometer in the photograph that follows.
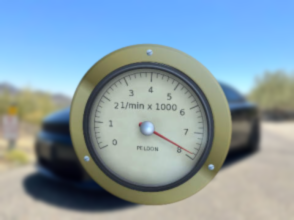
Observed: 7800 rpm
